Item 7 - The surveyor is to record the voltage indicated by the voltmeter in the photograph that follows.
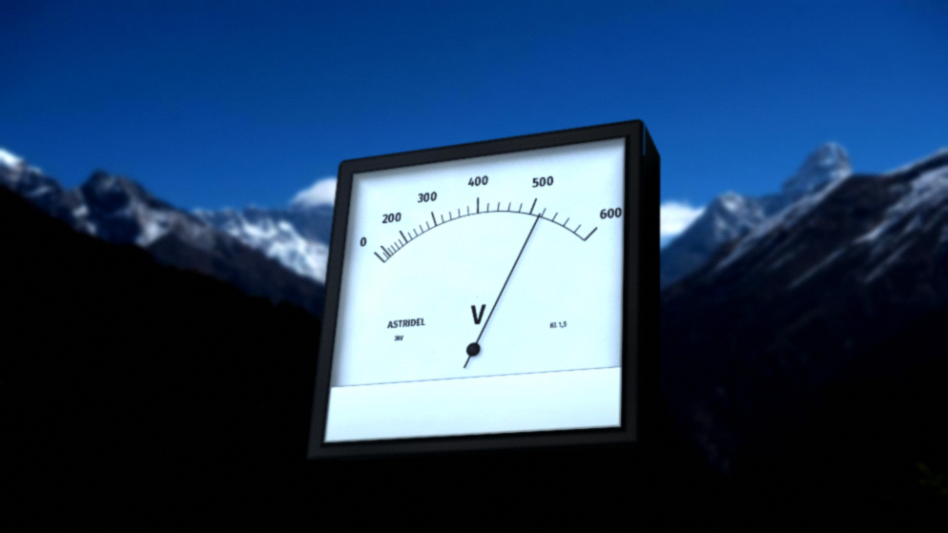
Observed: 520 V
